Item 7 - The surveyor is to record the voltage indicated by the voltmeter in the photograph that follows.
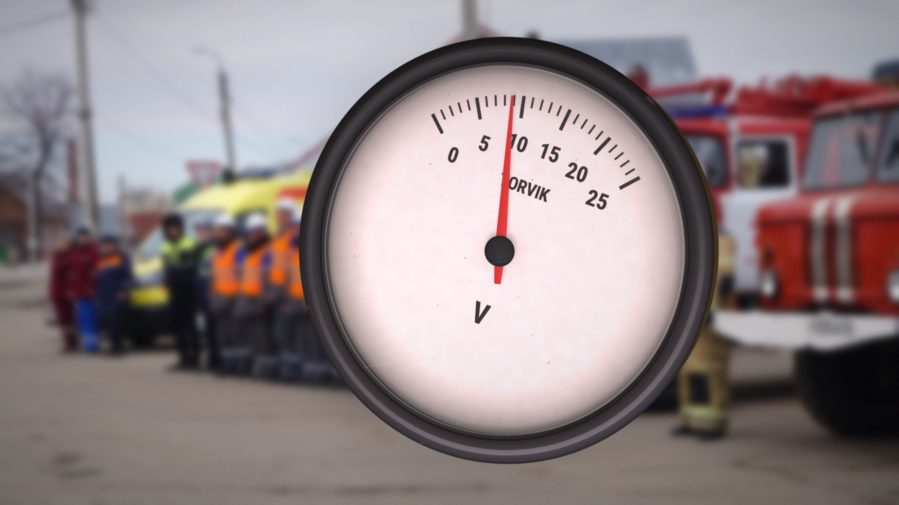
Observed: 9 V
